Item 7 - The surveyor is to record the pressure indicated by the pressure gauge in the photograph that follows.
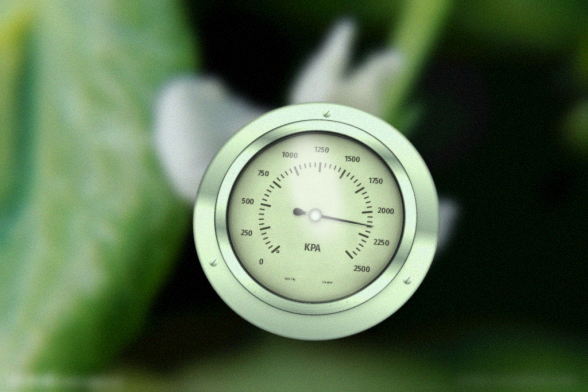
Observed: 2150 kPa
